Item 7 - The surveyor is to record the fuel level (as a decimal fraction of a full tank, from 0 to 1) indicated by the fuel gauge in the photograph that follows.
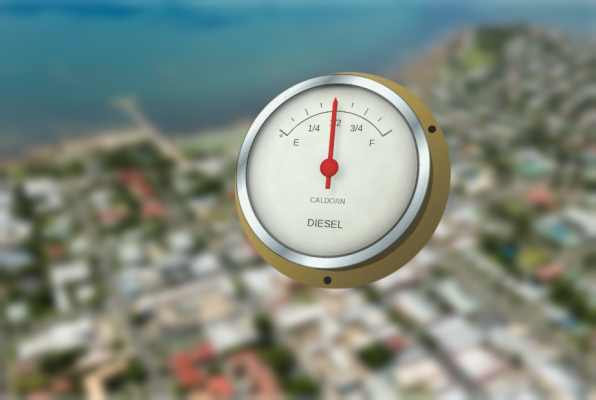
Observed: 0.5
